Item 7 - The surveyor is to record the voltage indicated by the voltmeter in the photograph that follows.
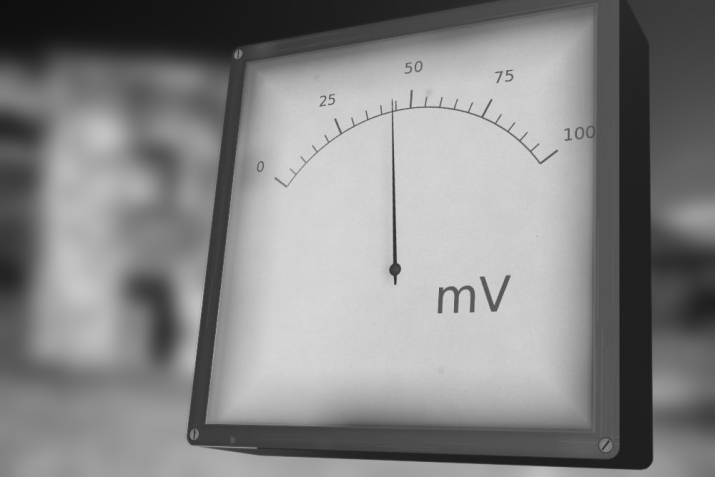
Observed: 45 mV
